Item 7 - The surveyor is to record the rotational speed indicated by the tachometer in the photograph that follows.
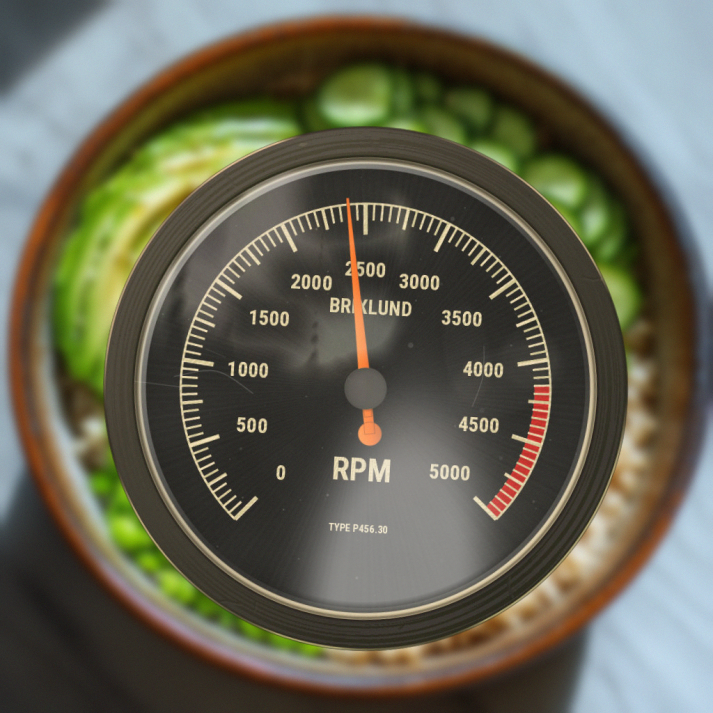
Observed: 2400 rpm
